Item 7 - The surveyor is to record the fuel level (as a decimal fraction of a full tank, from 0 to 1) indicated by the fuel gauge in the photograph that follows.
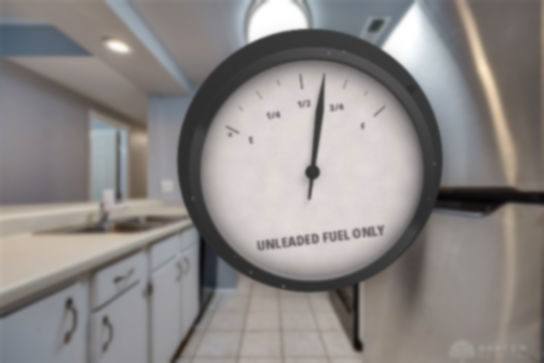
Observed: 0.625
